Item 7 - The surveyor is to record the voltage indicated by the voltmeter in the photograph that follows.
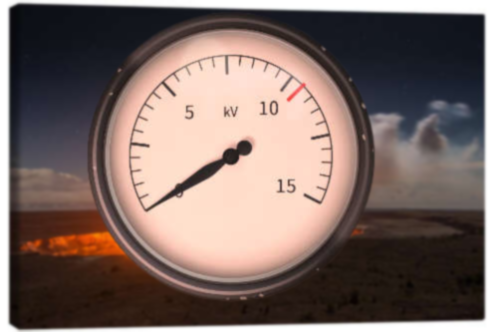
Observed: 0 kV
